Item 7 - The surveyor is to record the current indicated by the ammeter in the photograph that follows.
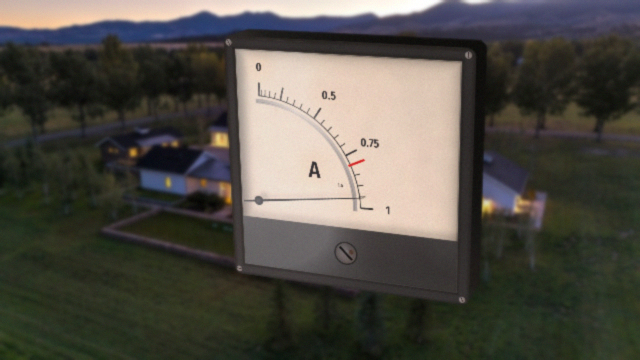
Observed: 0.95 A
